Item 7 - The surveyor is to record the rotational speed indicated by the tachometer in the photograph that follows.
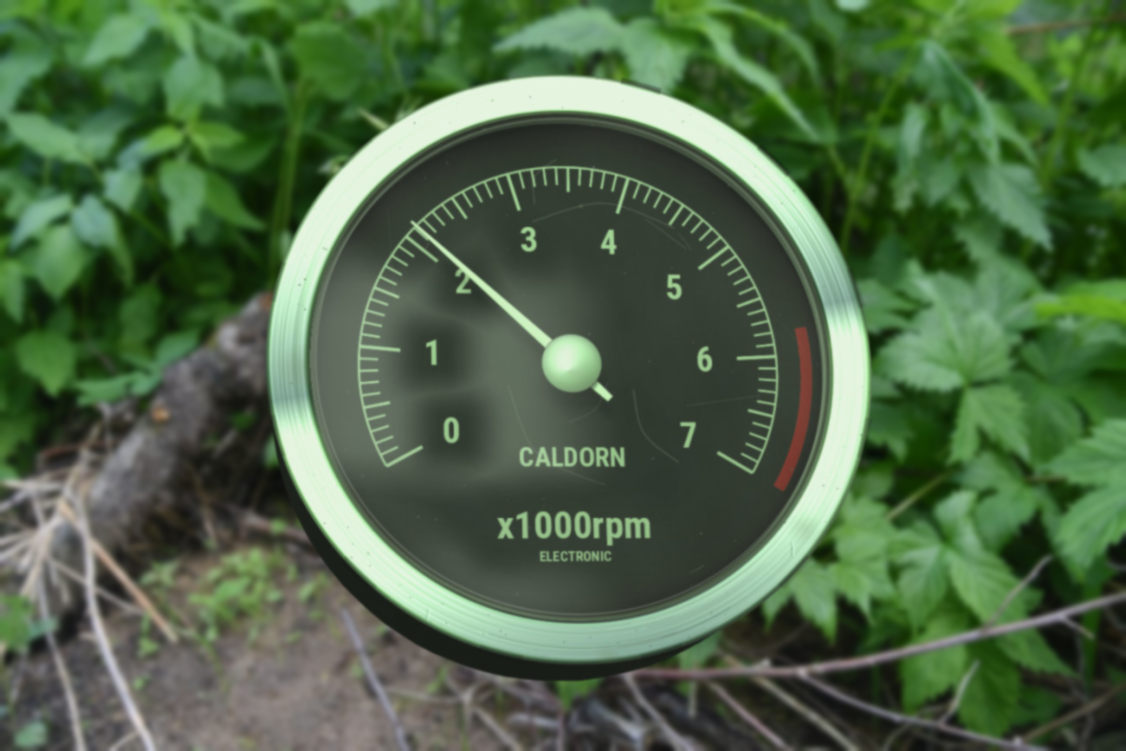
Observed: 2100 rpm
